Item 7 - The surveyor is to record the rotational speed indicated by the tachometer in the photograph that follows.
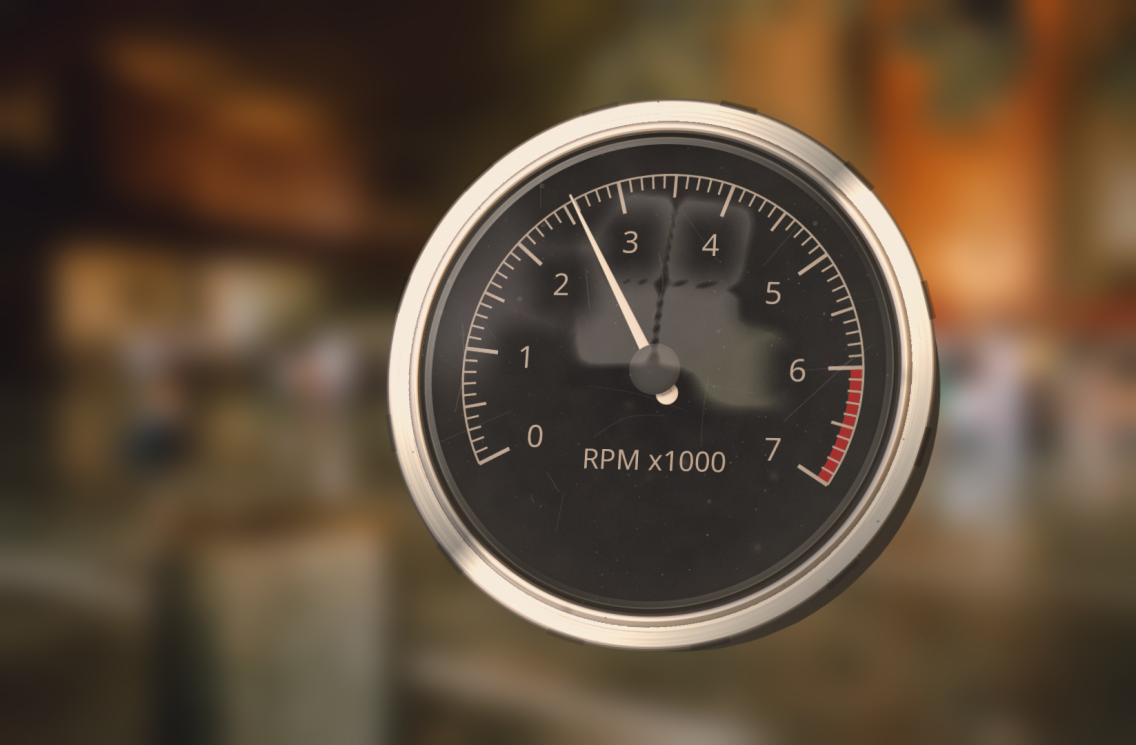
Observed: 2600 rpm
